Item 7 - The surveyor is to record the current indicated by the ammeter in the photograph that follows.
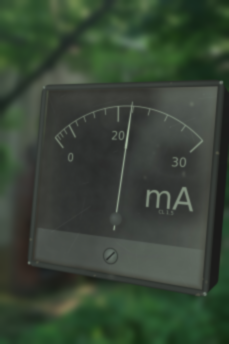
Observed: 22 mA
